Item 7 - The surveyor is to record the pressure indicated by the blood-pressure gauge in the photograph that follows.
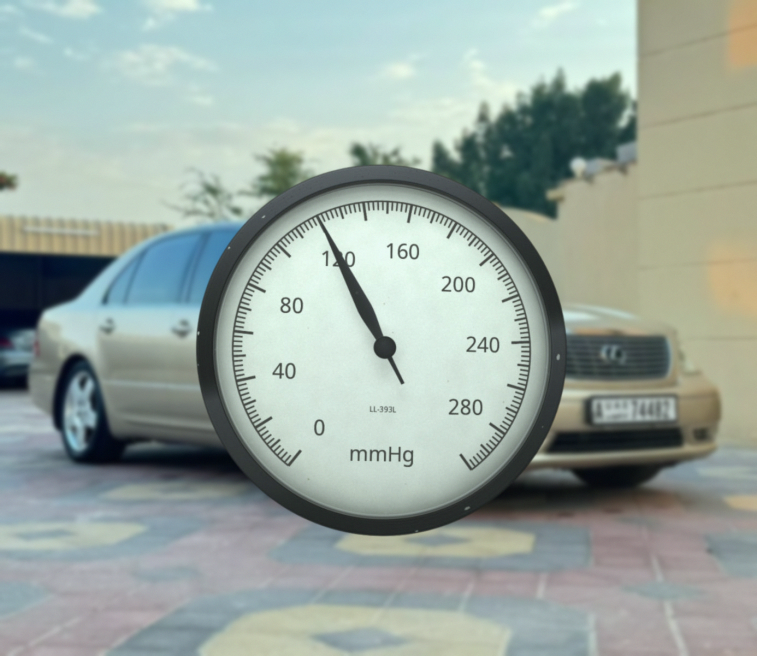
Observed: 120 mmHg
